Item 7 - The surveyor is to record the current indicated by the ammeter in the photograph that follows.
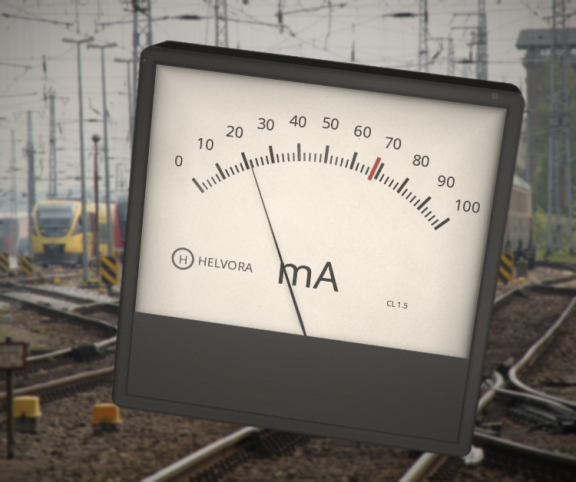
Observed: 22 mA
